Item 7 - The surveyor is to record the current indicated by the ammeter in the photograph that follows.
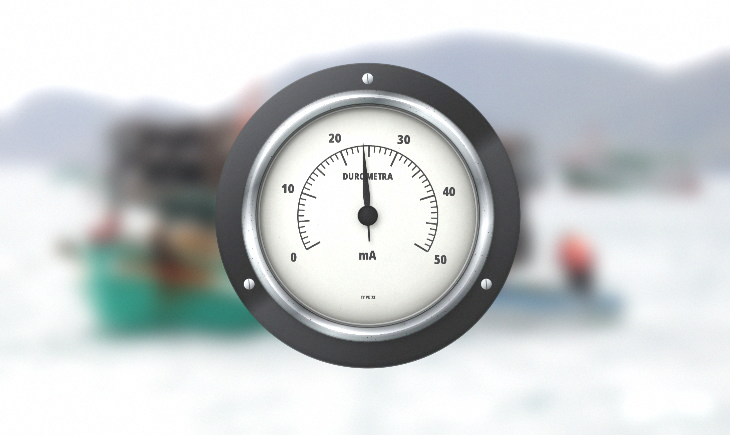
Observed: 24 mA
